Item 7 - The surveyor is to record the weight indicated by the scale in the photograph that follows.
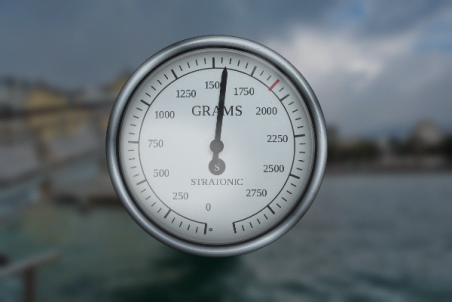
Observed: 1575 g
